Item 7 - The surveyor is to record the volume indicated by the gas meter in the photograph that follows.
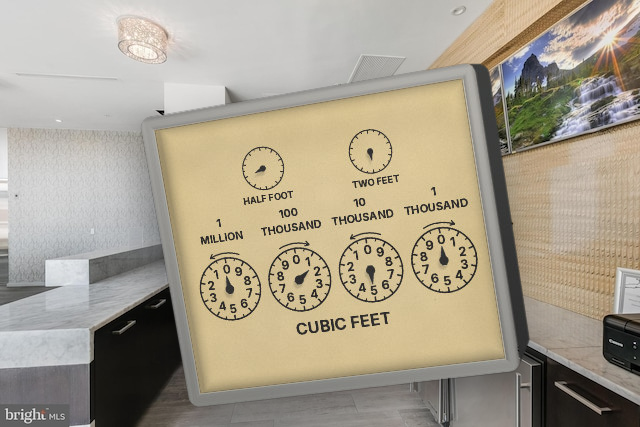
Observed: 15000 ft³
